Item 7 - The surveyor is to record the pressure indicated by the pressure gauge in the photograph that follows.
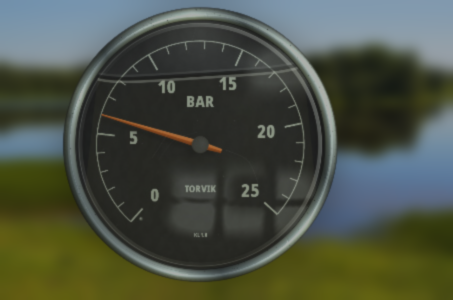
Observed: 6 bar
